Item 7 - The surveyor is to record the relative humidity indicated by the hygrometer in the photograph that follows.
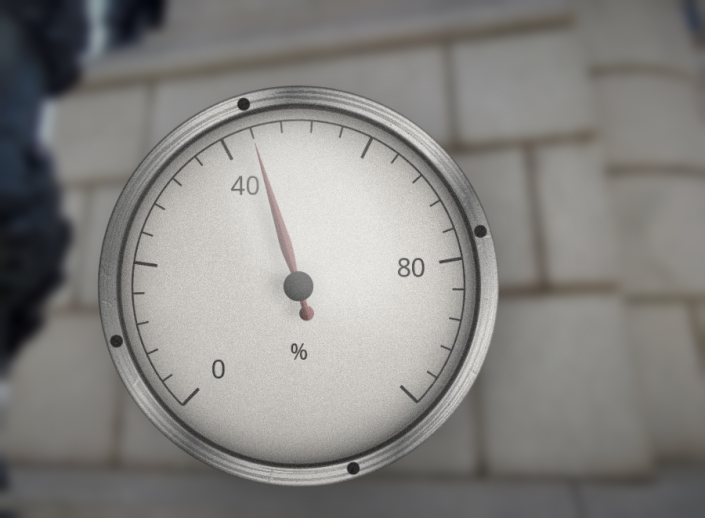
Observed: 44 %
